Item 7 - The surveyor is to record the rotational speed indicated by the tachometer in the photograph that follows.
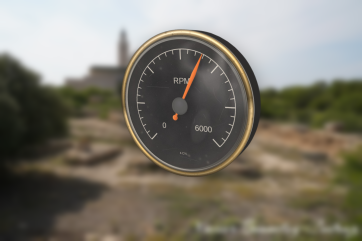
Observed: 3600 rpm
